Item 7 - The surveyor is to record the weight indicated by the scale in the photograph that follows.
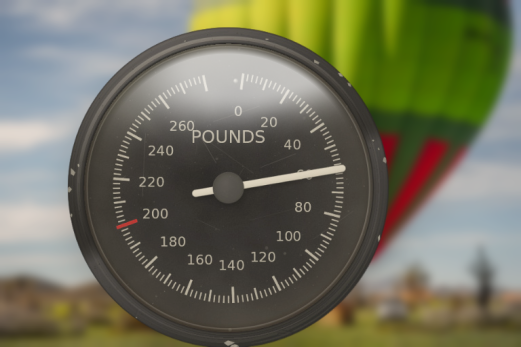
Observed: 60 lb
